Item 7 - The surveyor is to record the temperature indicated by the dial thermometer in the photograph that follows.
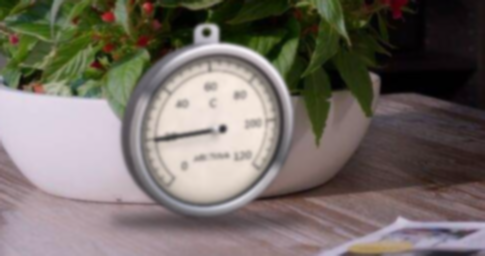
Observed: 20 °C
